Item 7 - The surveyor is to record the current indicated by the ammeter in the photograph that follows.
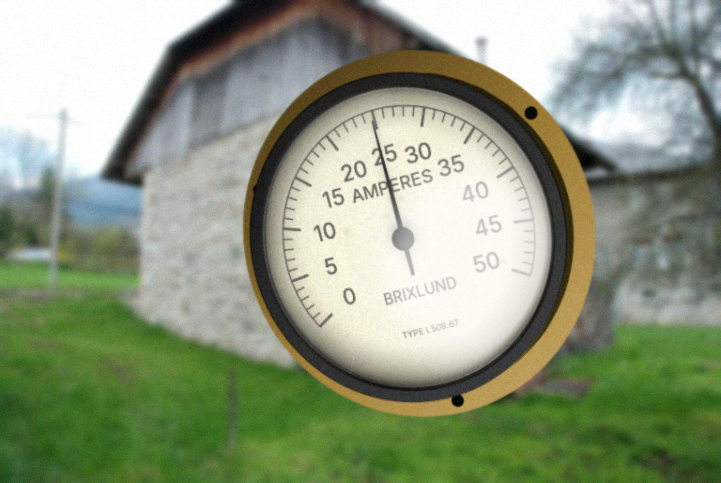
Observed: 25 A
